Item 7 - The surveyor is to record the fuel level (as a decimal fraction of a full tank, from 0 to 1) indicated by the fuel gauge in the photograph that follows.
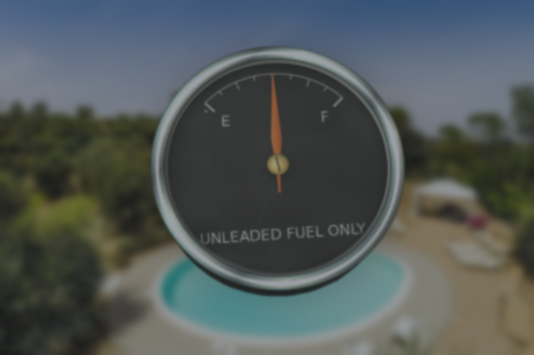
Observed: 0.5
